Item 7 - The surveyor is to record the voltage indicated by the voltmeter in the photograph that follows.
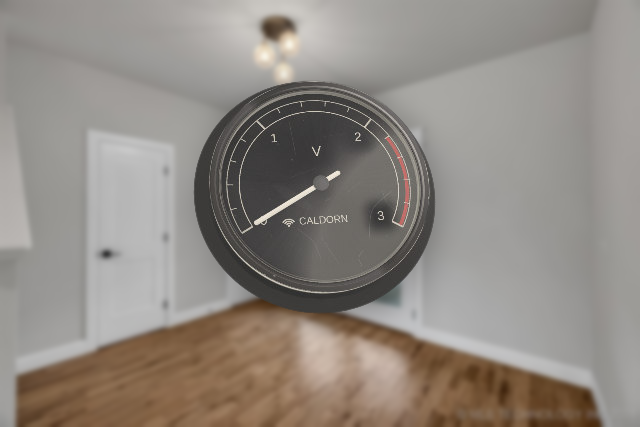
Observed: 0 V
